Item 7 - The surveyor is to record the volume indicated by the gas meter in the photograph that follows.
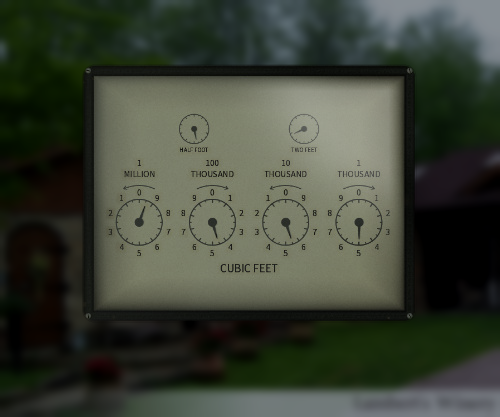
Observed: 945500 ft³
